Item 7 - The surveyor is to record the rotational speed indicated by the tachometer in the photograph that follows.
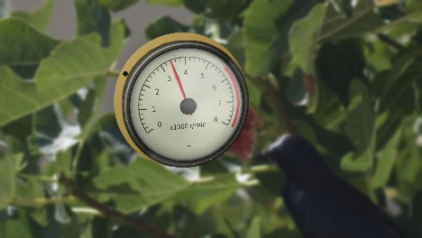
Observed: 3400 rpm
